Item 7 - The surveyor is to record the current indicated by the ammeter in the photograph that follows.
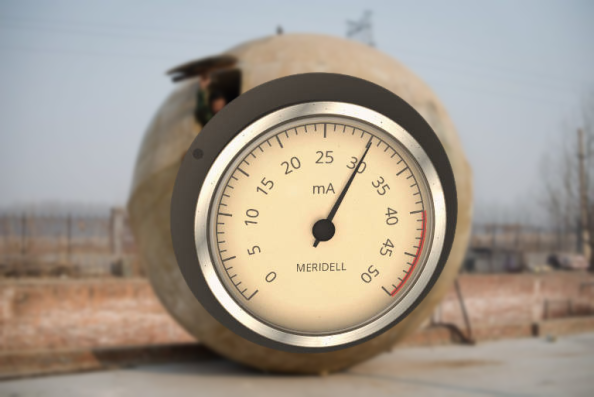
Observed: 30 mA
